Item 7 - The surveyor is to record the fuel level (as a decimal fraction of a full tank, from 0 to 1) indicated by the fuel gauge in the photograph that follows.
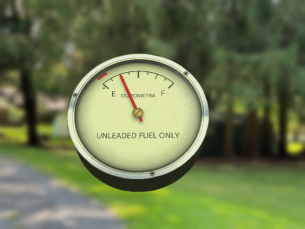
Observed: 0.25
